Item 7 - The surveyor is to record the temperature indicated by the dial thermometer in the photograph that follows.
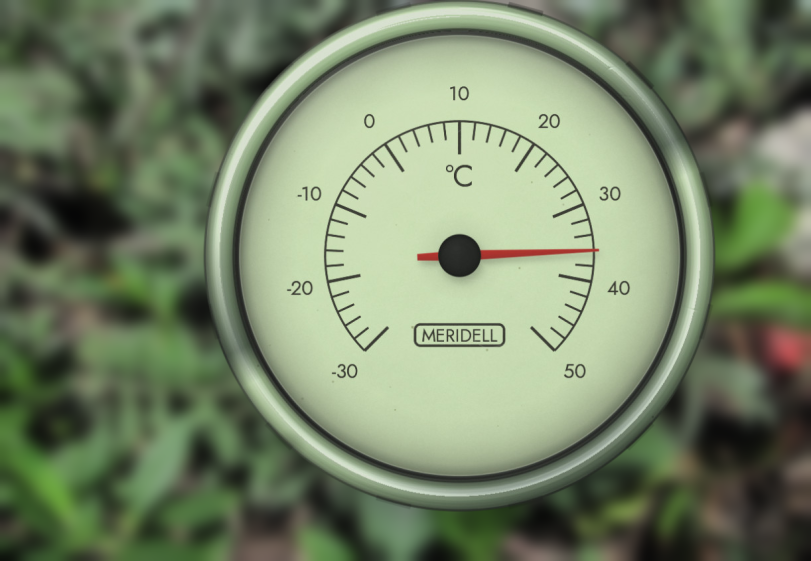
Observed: 36 °C
